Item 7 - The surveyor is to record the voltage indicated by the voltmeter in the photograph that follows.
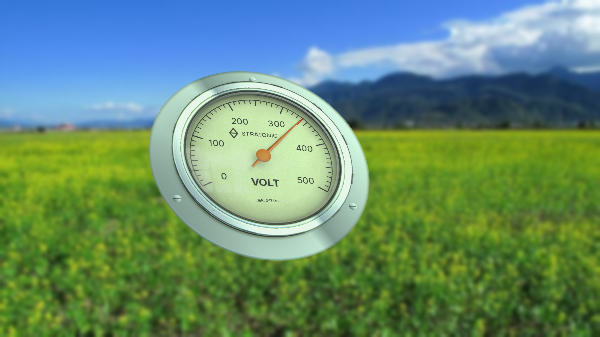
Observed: 340 V
